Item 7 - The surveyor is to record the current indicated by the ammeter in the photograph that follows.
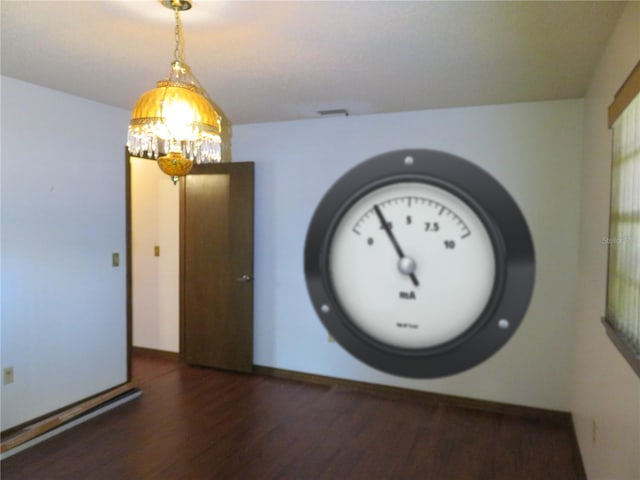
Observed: 2.5 mA
